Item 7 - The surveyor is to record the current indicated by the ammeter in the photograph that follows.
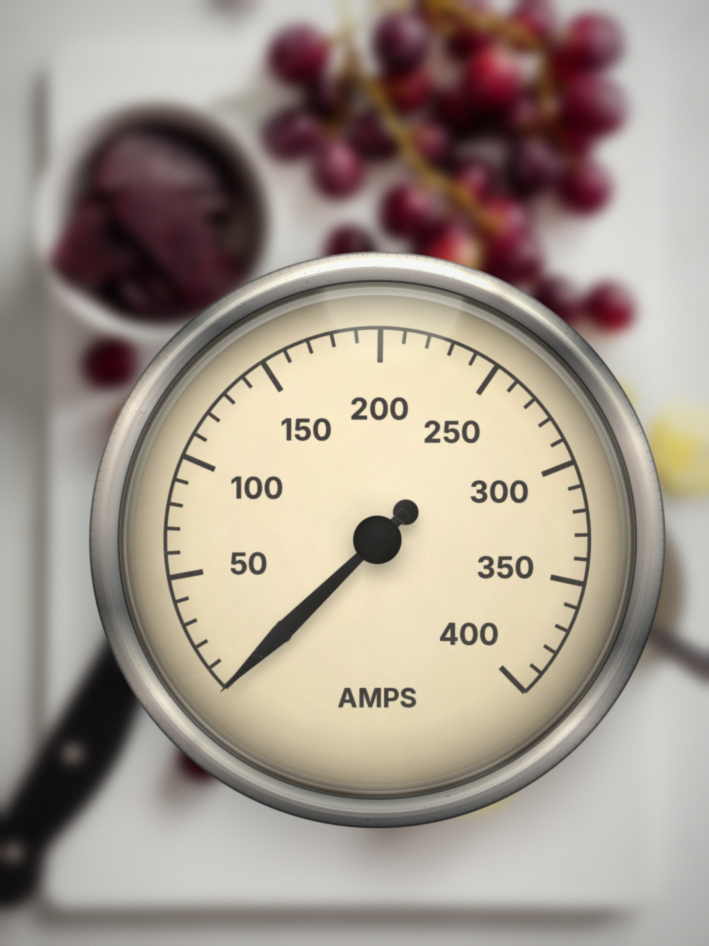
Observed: 0 A
